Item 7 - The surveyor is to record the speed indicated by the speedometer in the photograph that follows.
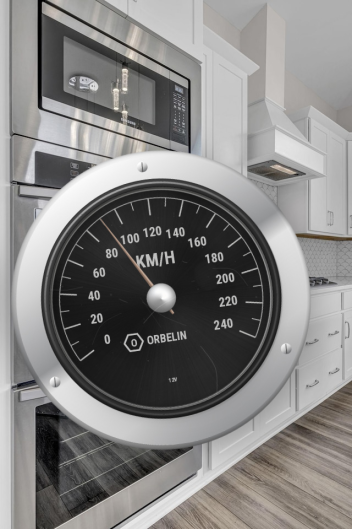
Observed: 90 km/h
